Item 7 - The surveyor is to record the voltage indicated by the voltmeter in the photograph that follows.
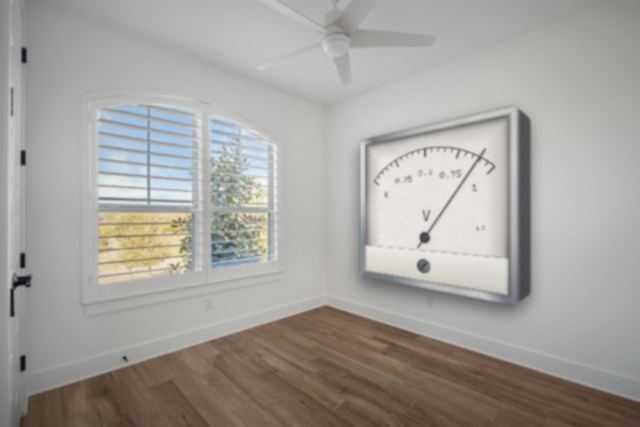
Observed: 0.9 V
